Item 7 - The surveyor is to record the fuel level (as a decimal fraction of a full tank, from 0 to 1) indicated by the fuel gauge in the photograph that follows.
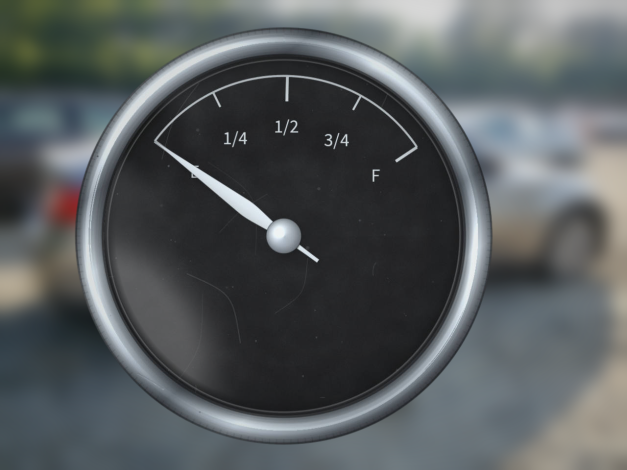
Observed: 0
